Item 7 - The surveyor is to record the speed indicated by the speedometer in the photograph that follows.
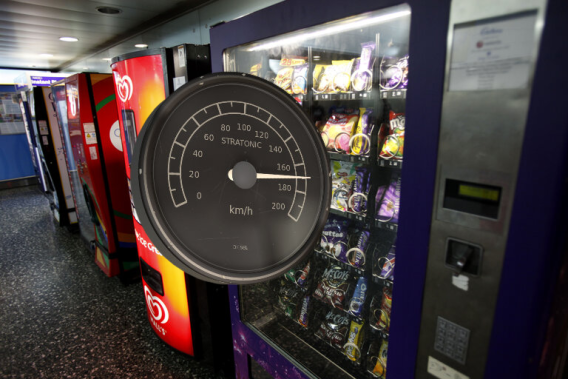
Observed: 170 km/h
